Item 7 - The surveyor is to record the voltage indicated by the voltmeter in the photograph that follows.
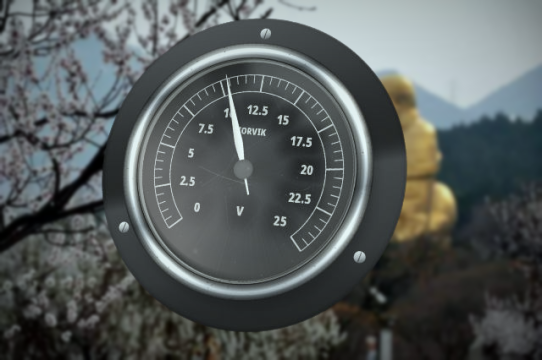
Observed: 10.5 V
